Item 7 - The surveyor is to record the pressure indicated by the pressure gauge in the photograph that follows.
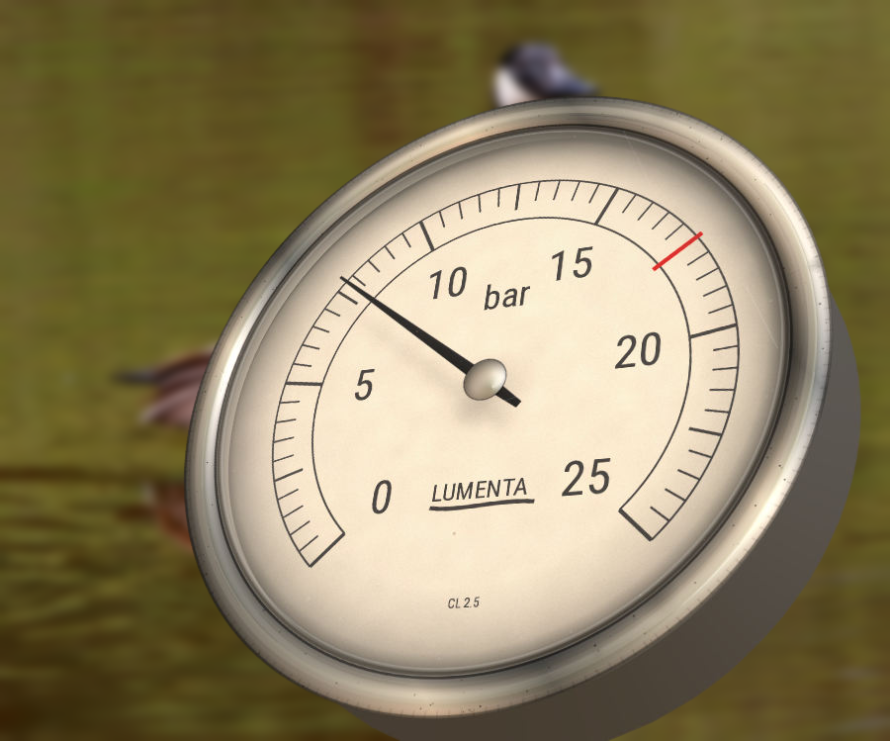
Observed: 7.75 bar
